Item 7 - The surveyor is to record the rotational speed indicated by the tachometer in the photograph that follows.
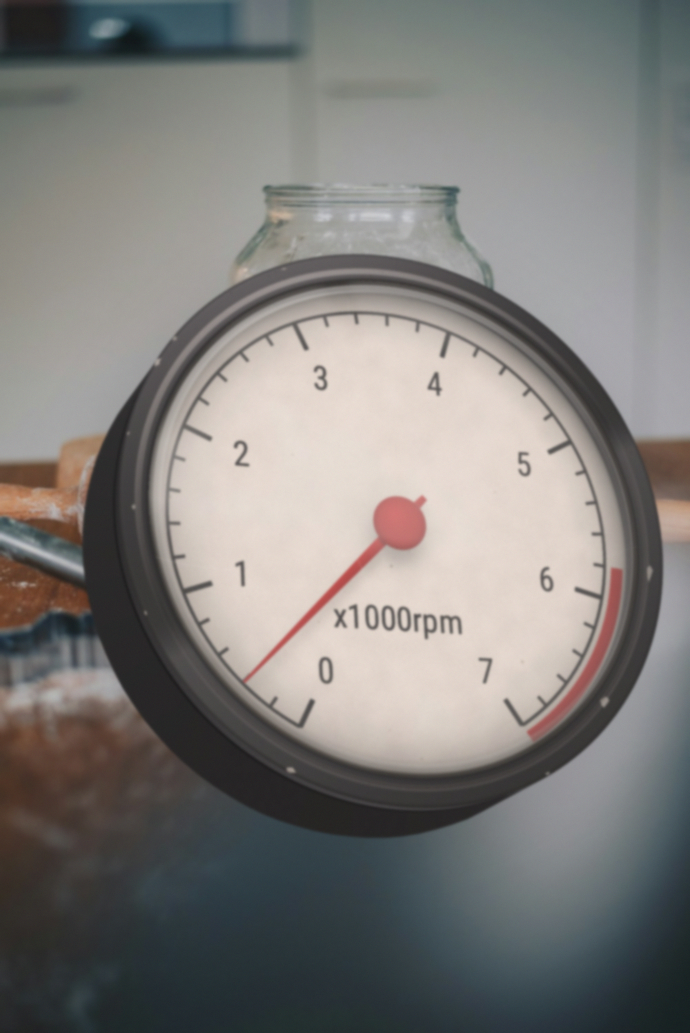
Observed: 400 rpm
